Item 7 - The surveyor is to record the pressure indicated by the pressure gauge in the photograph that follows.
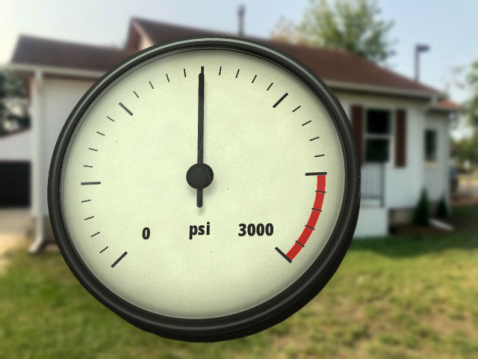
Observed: 1500 psi
